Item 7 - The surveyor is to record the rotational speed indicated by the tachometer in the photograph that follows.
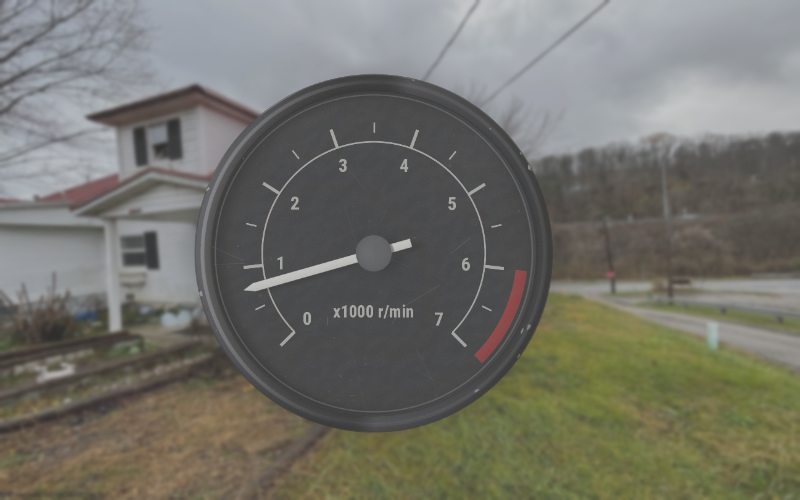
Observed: 750 rpm
